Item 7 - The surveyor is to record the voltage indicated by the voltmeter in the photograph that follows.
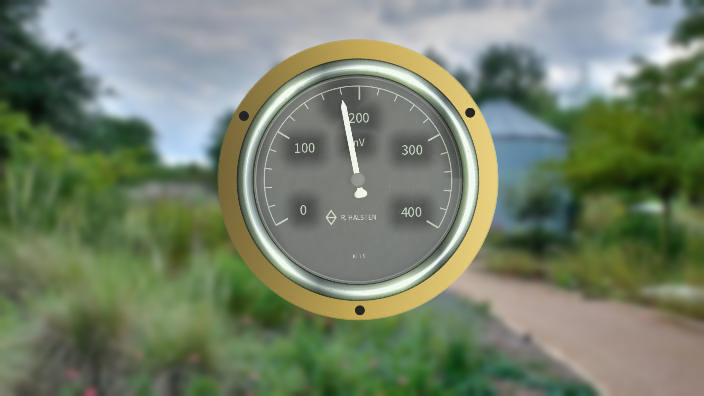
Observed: 180 mV
